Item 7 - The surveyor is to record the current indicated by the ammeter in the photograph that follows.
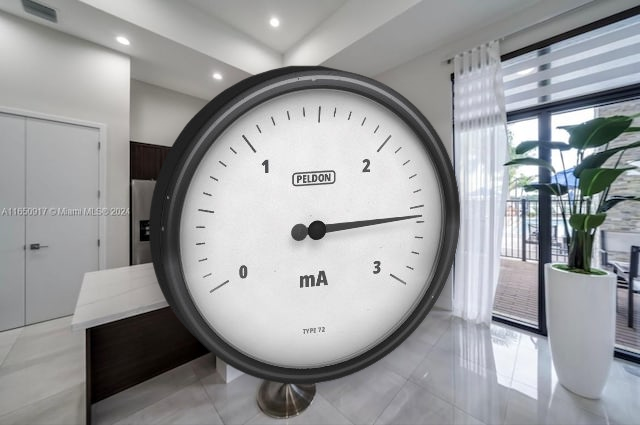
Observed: 2.55 mA
